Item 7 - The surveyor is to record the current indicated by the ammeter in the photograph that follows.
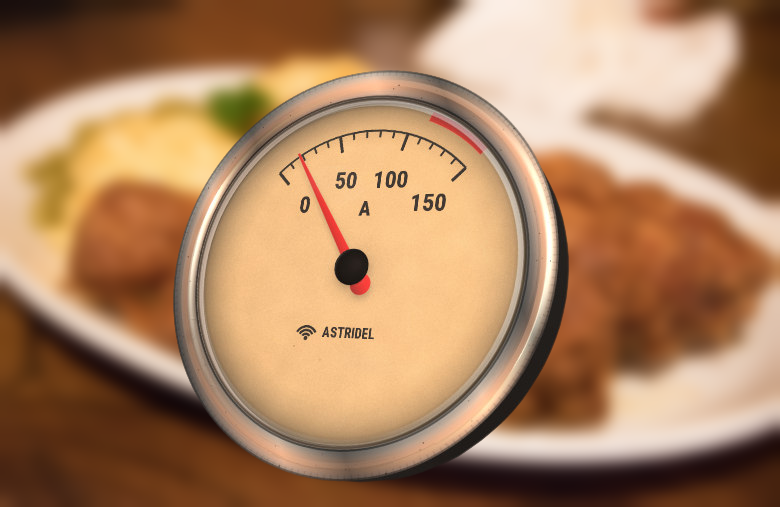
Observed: 20 A
